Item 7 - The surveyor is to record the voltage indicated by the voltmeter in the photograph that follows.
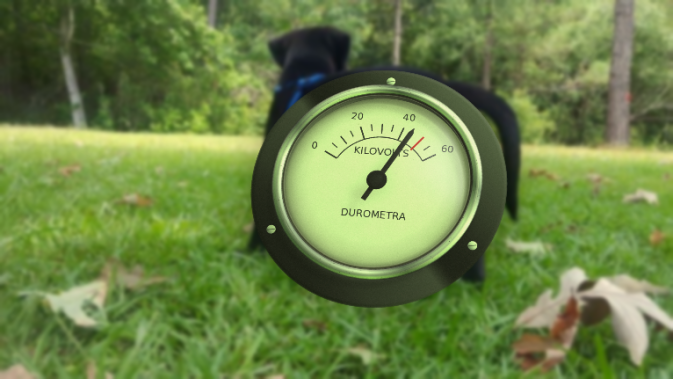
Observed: 45 kV
